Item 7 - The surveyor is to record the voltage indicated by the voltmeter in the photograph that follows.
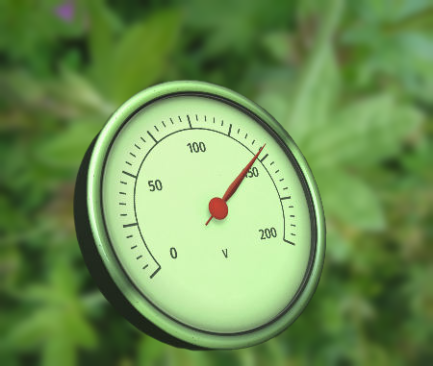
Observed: 145 V
